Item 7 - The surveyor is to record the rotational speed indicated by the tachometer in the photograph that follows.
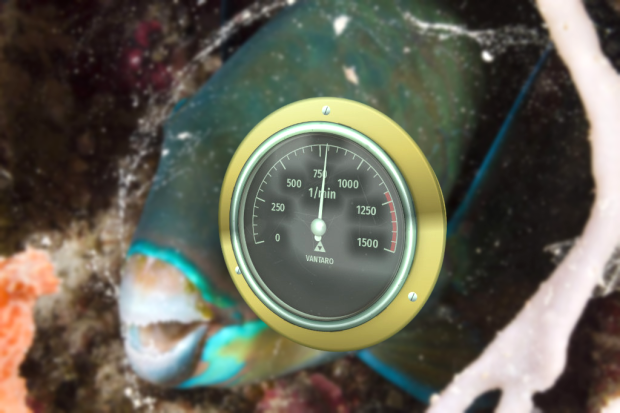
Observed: 800 rpm
